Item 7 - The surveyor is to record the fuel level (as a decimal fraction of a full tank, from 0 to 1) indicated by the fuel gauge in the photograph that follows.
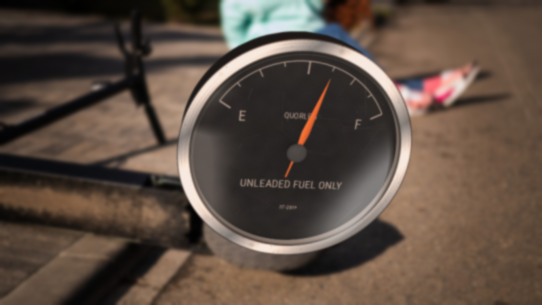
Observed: 0.625
